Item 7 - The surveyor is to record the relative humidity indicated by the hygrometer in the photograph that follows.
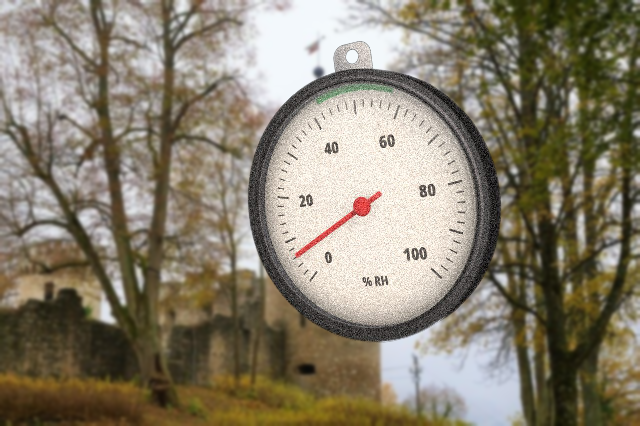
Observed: 6 %
